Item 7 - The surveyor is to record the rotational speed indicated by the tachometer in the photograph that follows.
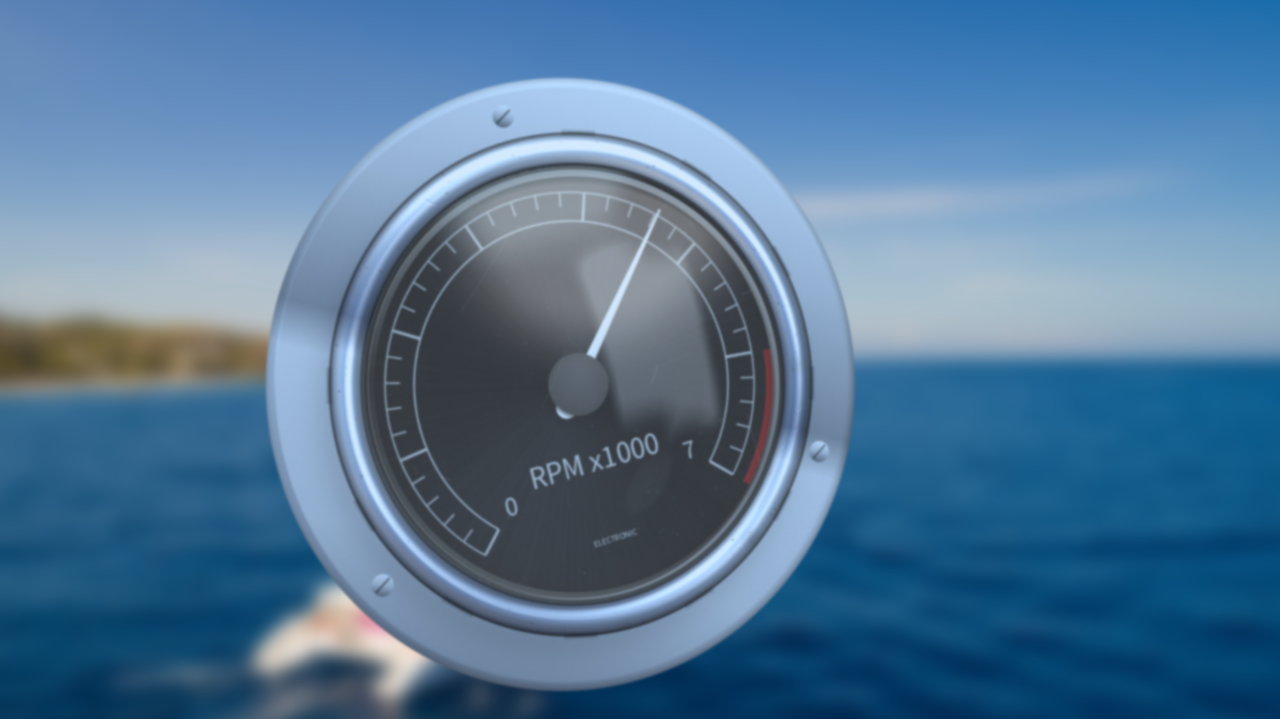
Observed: 4600 rpm
